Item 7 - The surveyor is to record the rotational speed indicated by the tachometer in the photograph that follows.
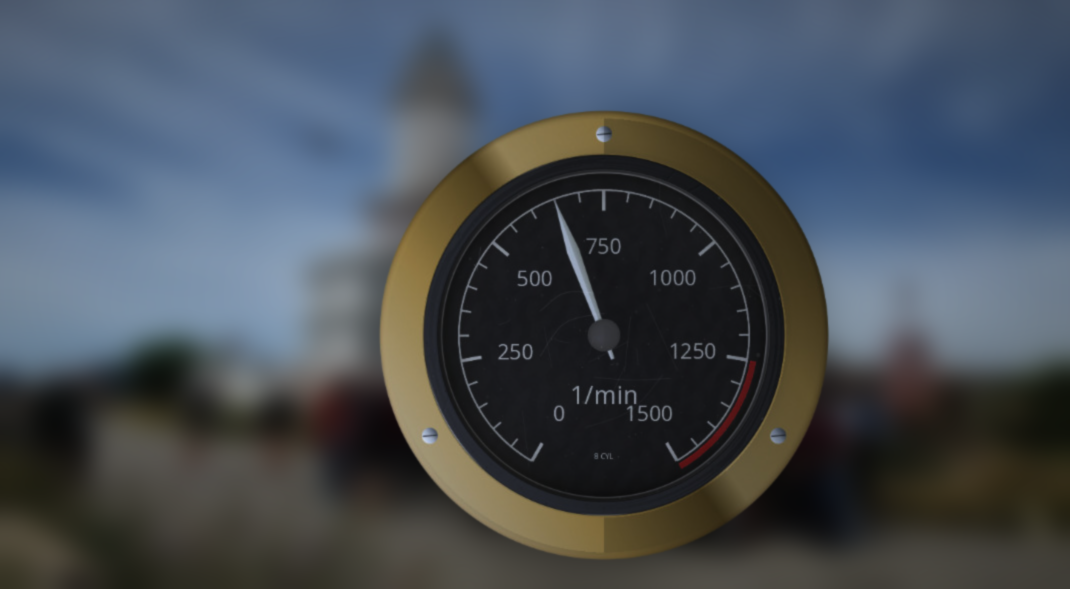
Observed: 650 rpm
